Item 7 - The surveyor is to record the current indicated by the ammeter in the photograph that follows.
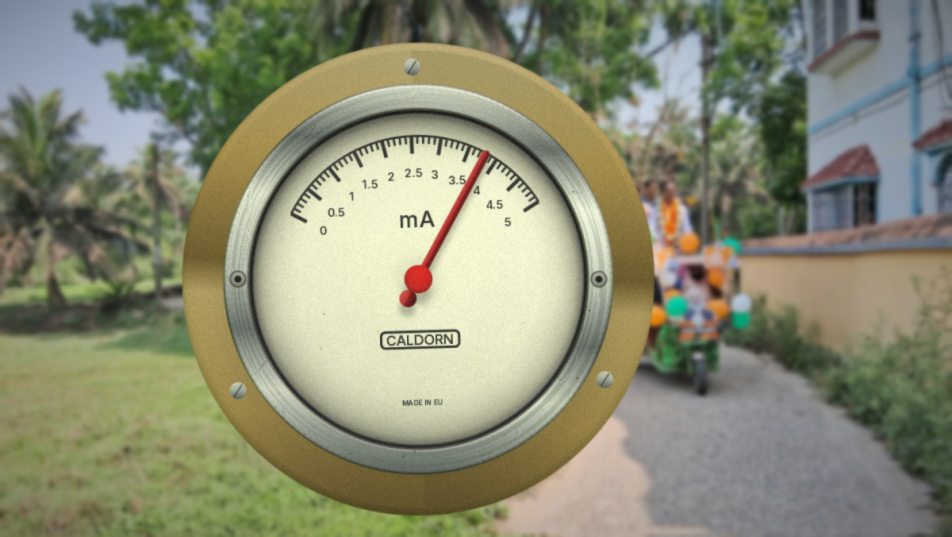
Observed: 3.8 mA
